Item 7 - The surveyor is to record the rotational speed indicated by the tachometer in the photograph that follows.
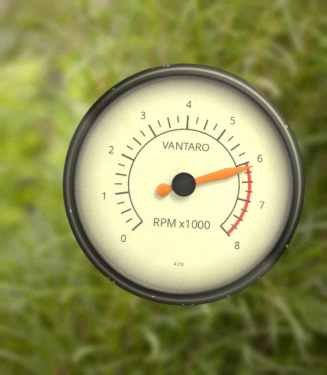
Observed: 6125 rpm
